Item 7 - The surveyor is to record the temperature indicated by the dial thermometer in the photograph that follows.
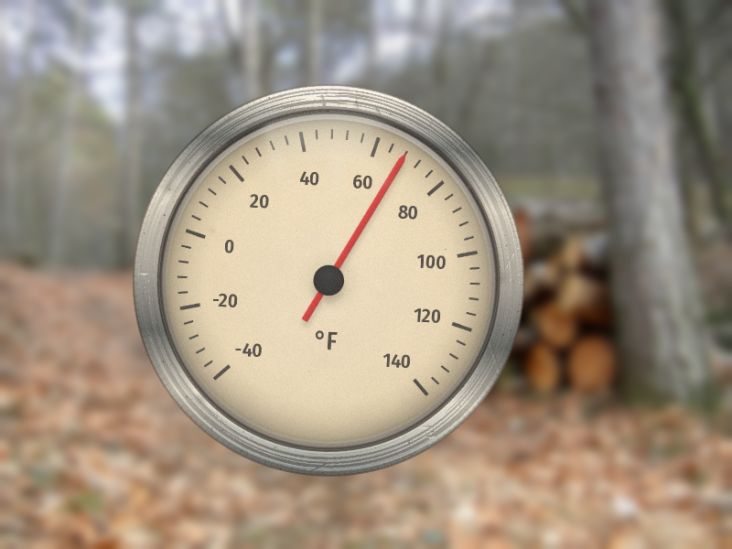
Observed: 68 °F
